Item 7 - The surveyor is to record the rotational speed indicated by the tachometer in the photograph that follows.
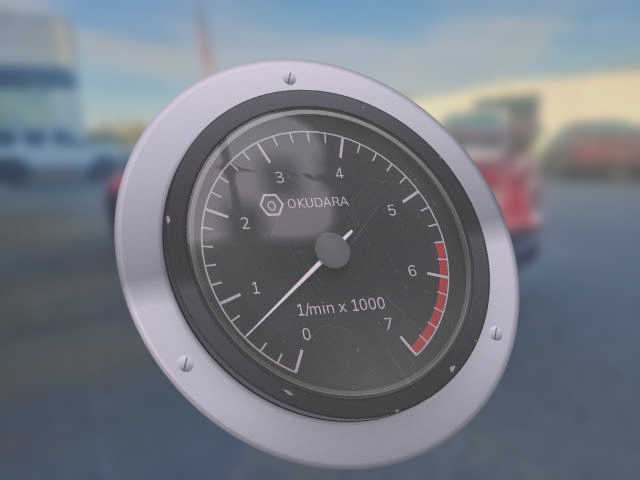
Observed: 600 rpm
